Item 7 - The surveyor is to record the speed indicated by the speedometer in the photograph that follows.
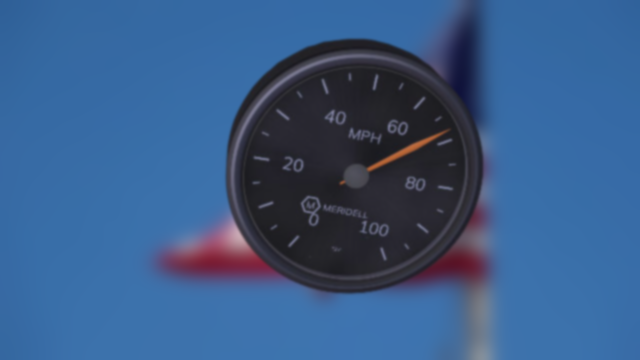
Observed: 67.5 mph
